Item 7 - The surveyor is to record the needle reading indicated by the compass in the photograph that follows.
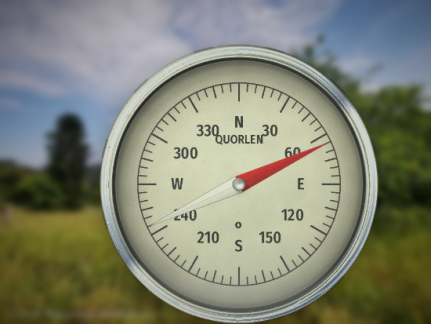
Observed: 65 °
